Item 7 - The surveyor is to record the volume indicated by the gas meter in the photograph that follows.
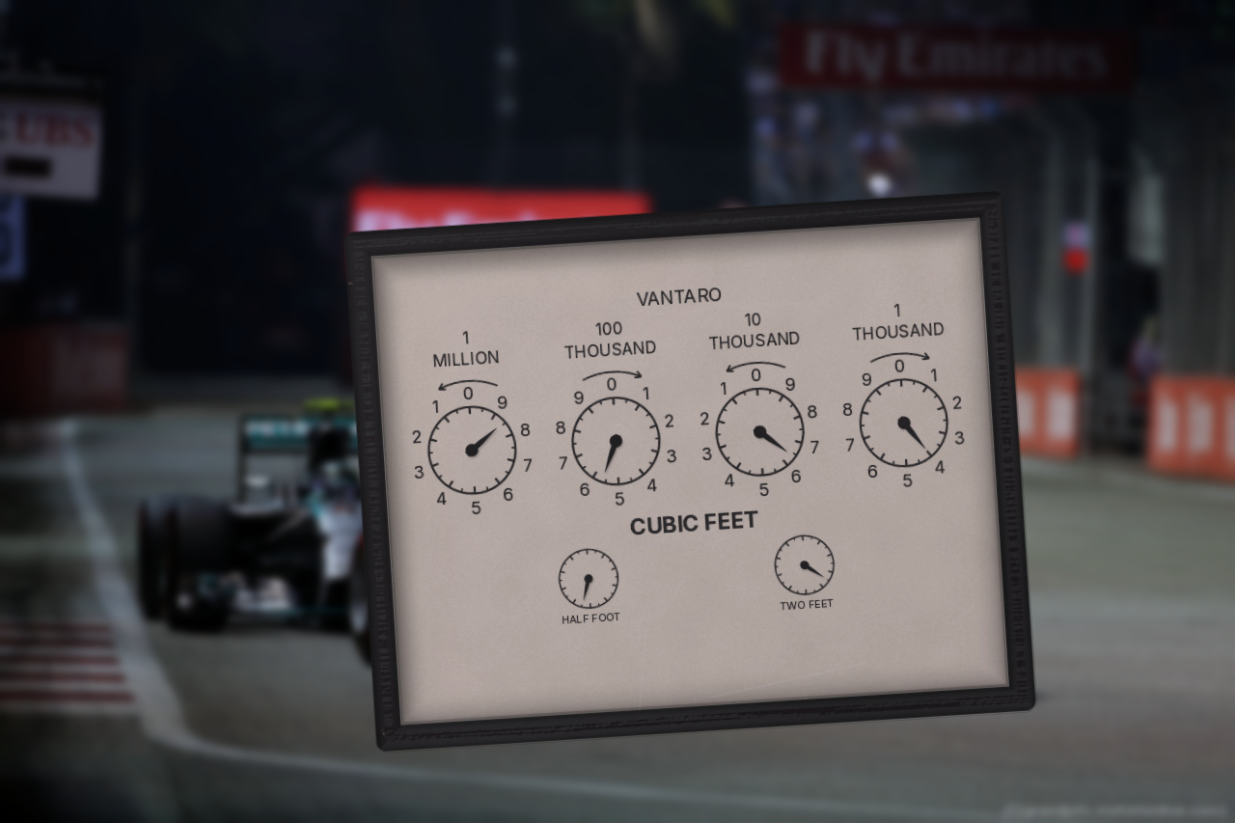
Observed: 856400 ft³
